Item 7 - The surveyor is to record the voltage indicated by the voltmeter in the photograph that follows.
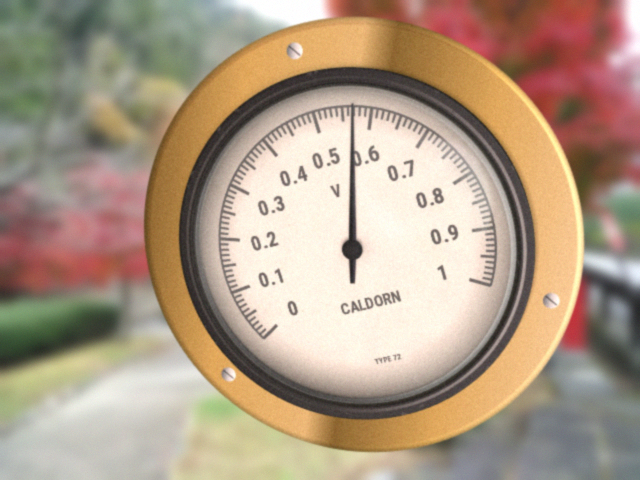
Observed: 0.57 V
